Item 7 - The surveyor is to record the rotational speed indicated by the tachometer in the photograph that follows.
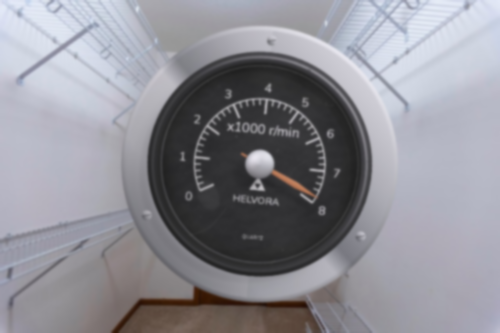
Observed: 7800 rpm
